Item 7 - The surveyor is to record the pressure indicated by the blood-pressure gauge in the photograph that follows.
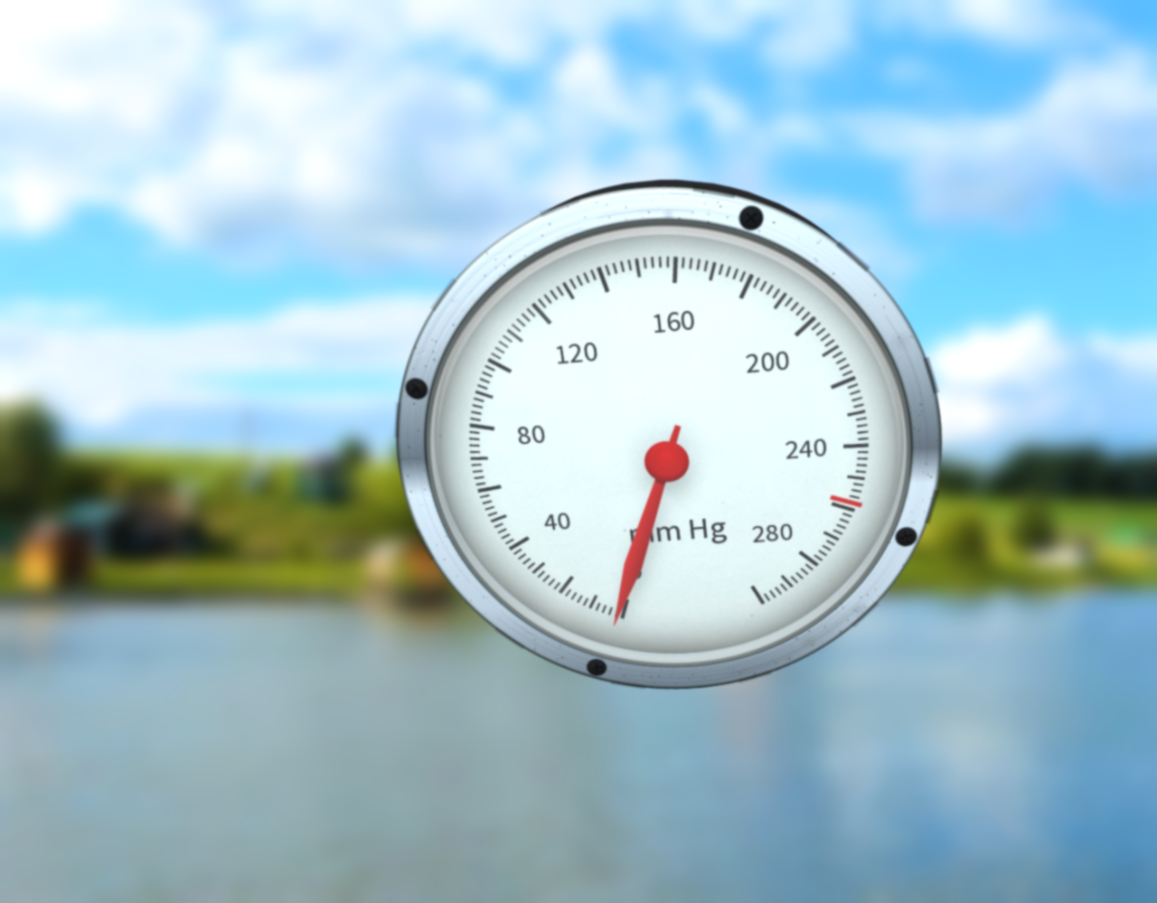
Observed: 2 mmHg
